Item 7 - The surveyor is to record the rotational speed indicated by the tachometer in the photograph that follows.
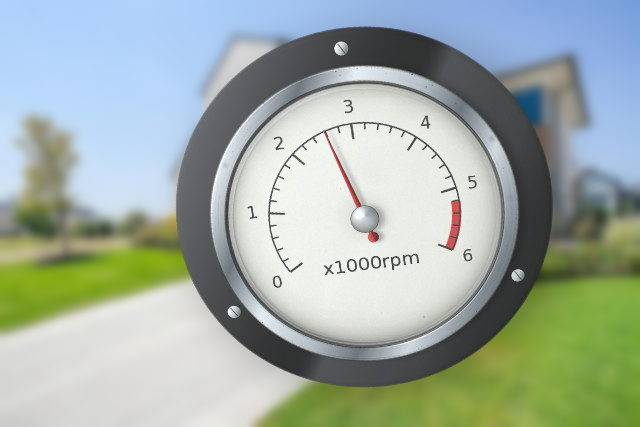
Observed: 2600 rpm
